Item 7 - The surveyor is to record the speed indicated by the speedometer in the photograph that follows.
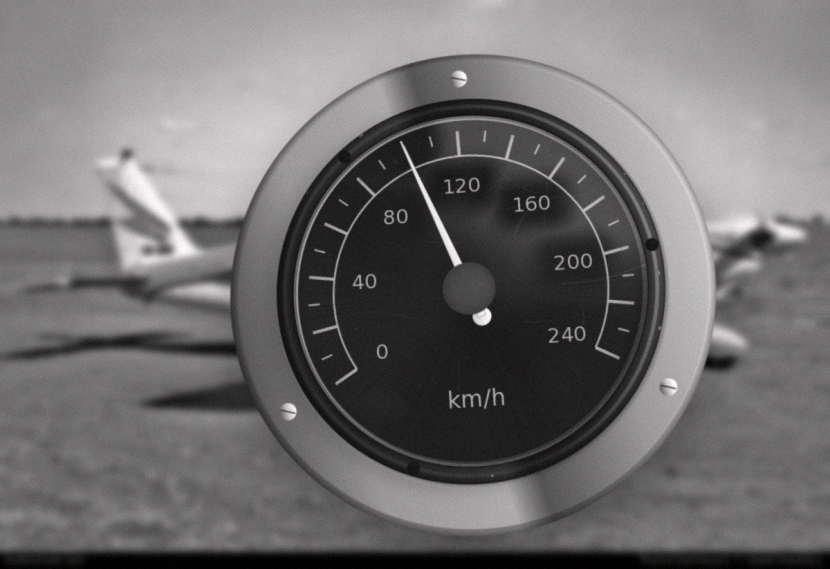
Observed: 100 km/h
